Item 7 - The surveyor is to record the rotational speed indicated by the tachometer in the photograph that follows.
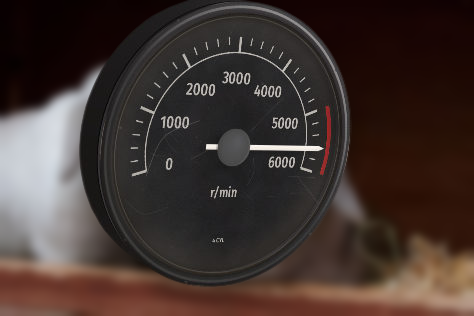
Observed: 5600 rpm
